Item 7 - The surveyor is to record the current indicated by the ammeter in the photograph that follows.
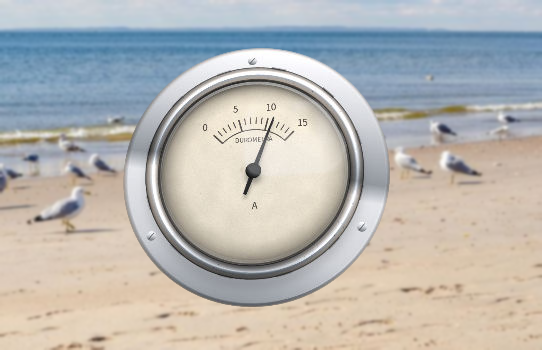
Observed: 11 A
